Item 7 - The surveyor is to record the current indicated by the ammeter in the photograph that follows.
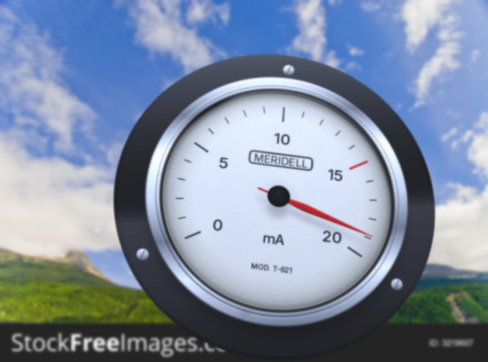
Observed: 19 mA
